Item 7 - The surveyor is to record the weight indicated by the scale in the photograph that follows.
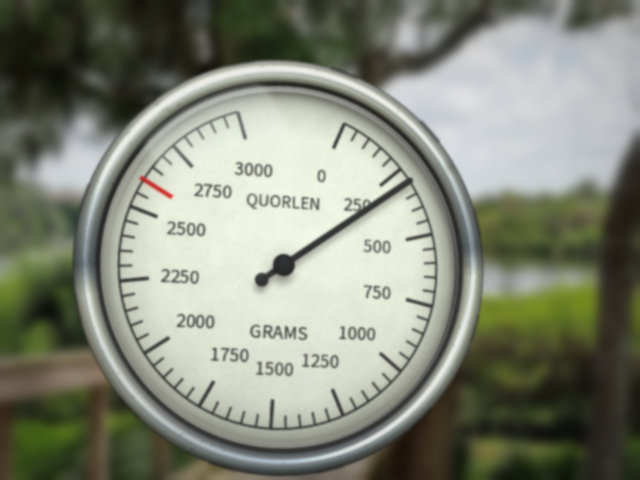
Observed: 300 g
